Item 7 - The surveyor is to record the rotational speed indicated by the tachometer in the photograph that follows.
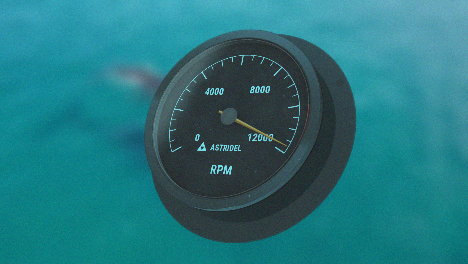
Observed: 11750 rpm
